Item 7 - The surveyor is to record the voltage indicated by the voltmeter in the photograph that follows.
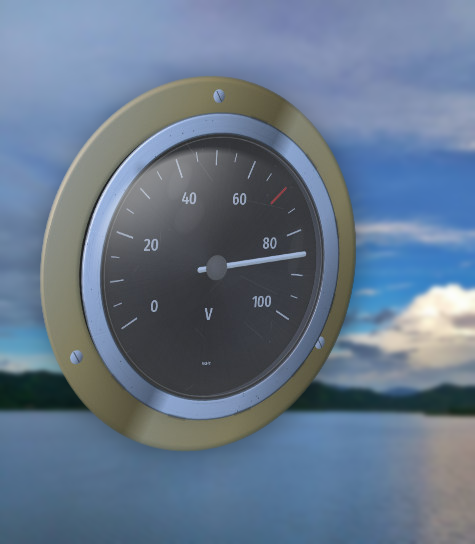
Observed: 85 V
